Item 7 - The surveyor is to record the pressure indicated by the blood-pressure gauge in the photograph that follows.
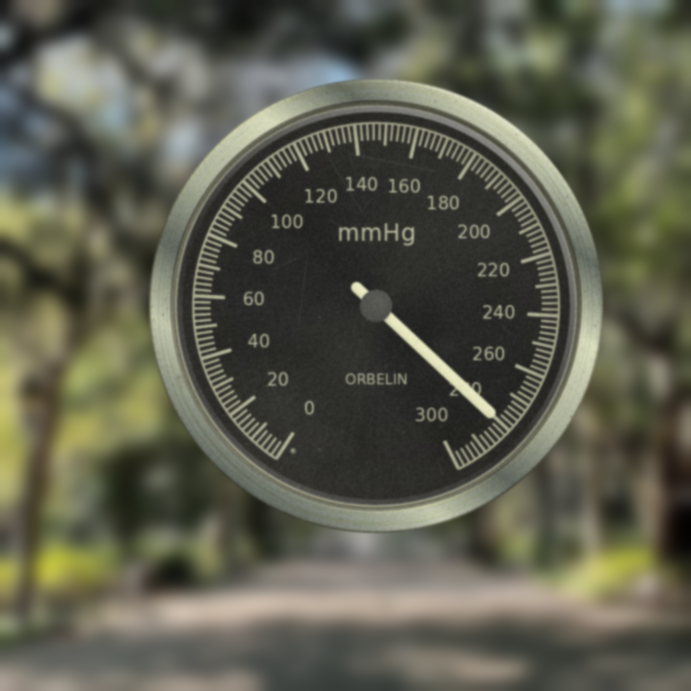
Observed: 280 mmHg
